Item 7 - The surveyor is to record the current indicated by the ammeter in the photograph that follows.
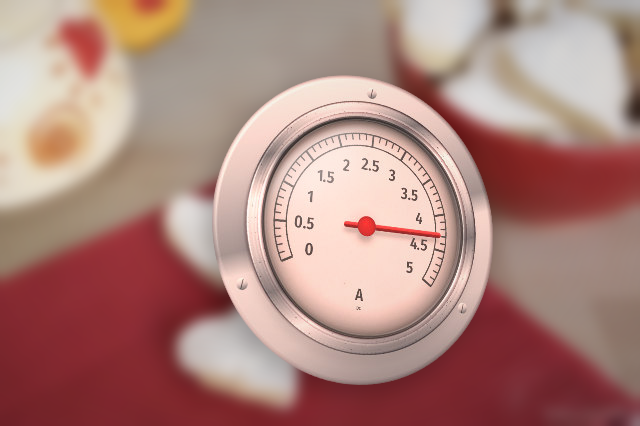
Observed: 4.3 A
